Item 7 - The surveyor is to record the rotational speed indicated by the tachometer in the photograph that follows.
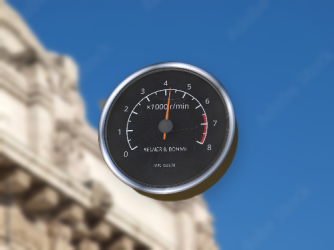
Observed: 4250 rpm
